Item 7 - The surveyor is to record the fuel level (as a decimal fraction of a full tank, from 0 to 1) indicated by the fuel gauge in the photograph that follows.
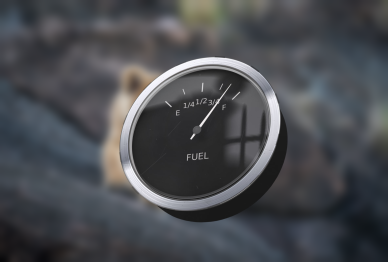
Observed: 0.875
